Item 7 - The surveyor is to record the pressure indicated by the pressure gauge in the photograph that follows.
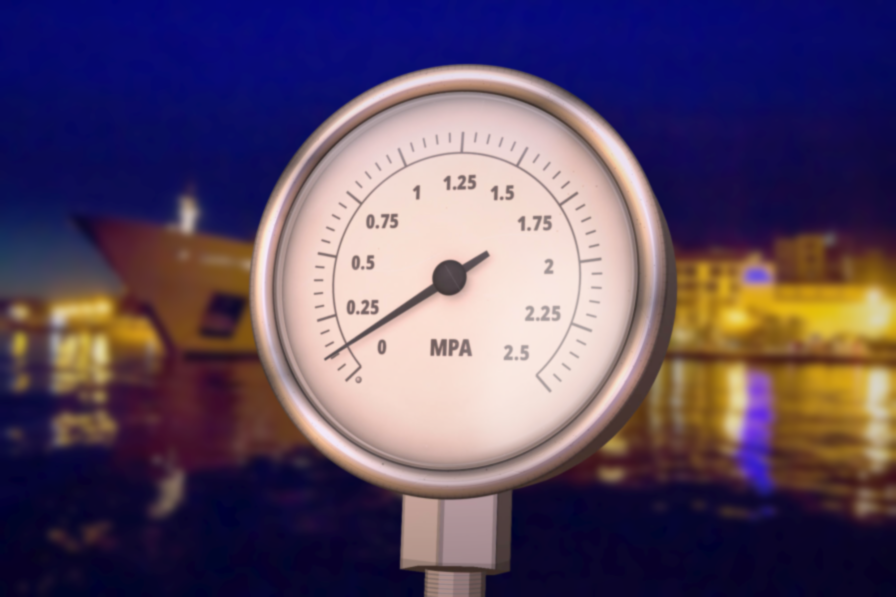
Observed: 0.1 MPa
